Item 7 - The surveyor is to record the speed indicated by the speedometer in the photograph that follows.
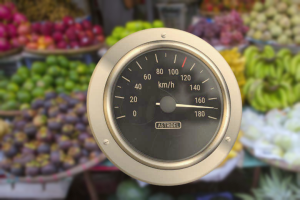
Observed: 170 km/h
